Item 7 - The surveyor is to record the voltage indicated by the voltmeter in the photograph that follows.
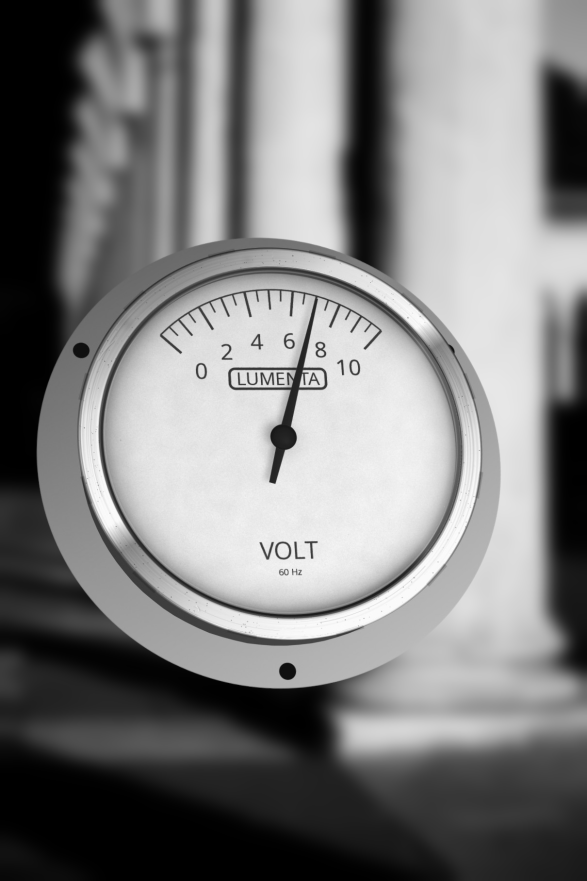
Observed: 7 V
